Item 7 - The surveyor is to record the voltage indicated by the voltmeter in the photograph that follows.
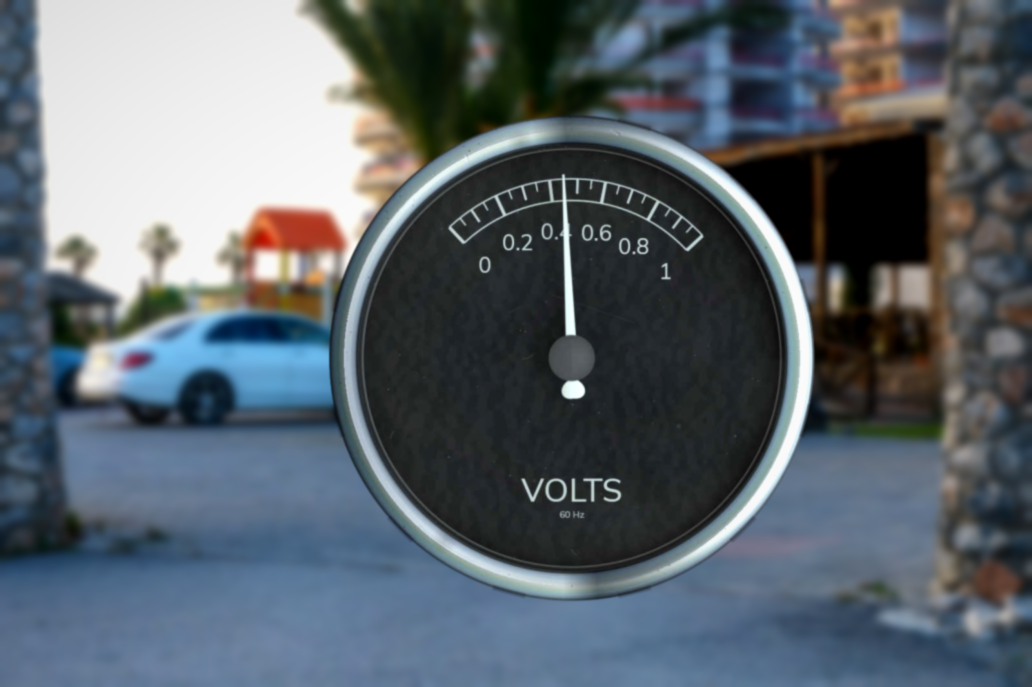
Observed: 0.45 V
